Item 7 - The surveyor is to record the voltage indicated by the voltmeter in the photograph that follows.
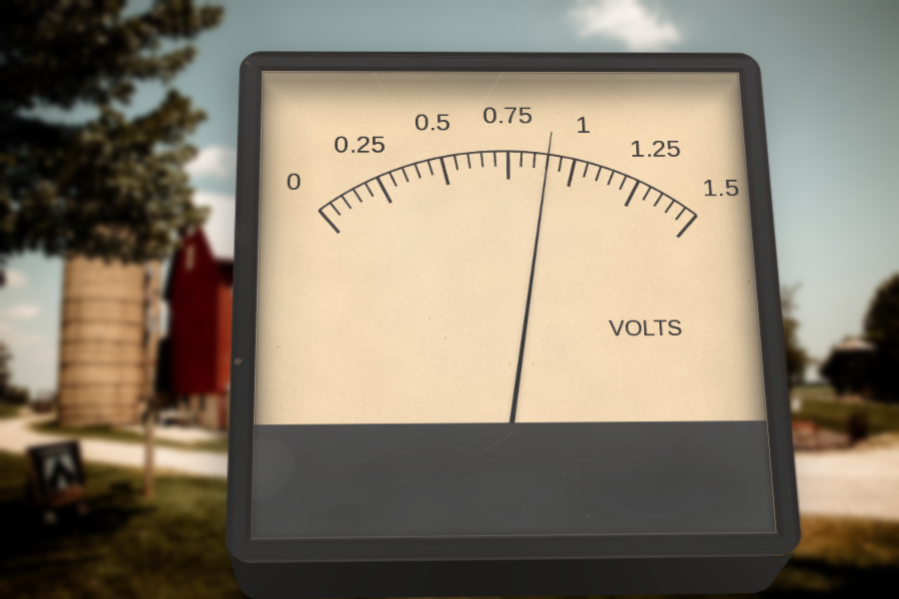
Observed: 0.9 V
